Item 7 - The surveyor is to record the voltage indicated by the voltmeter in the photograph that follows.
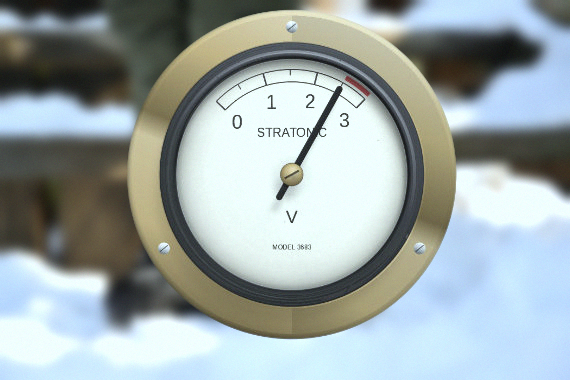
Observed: 2.5 V
